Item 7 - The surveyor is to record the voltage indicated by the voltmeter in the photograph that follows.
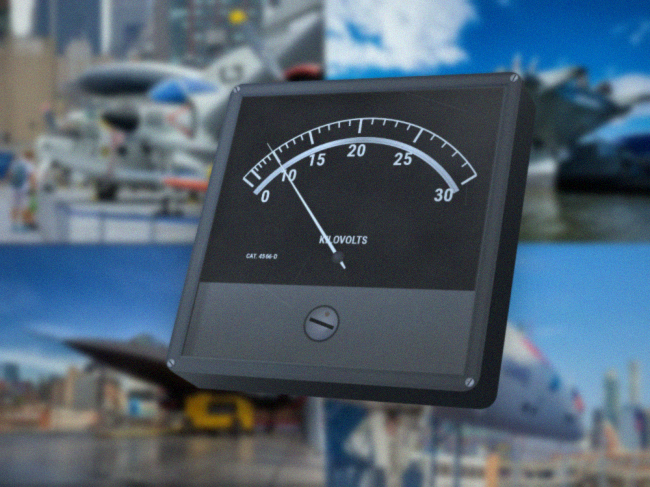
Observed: 10 kV
